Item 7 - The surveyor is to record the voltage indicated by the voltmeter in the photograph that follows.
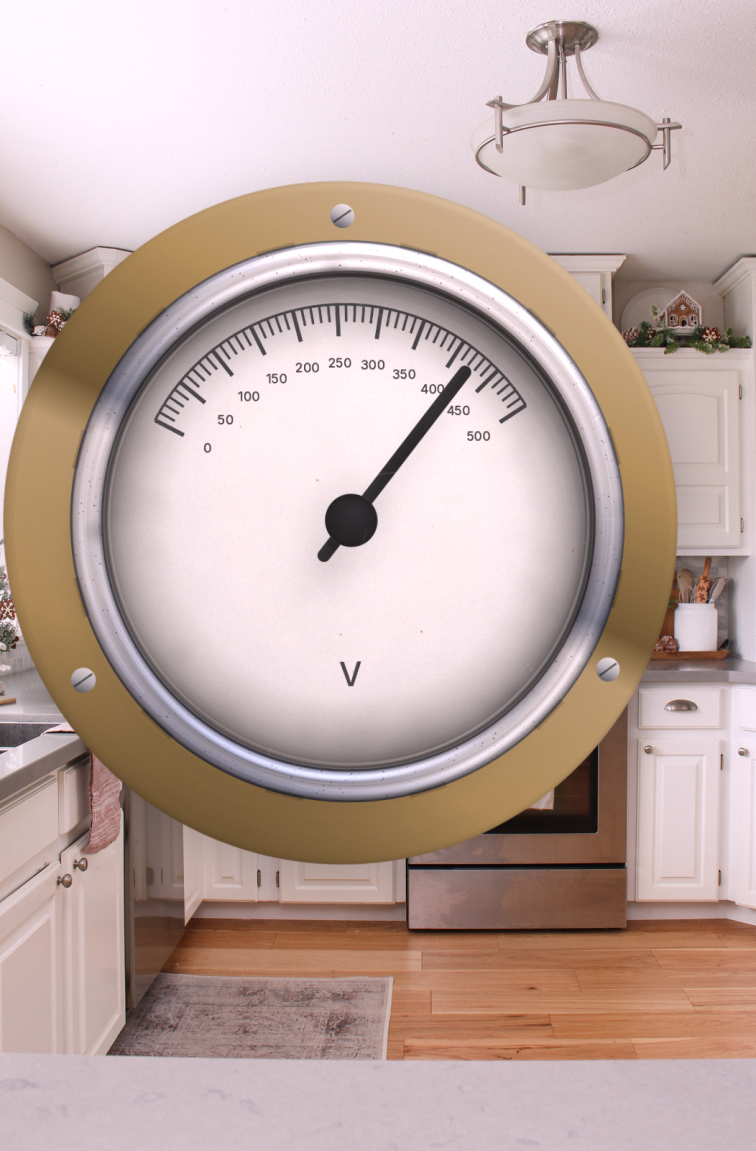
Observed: 420 V
